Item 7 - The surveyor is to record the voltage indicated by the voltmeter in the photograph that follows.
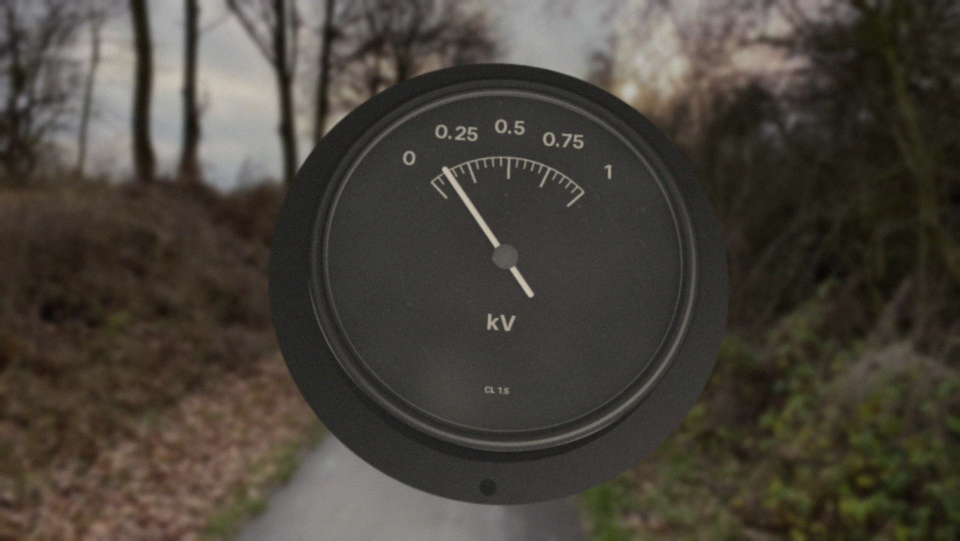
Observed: 0.1 kV
